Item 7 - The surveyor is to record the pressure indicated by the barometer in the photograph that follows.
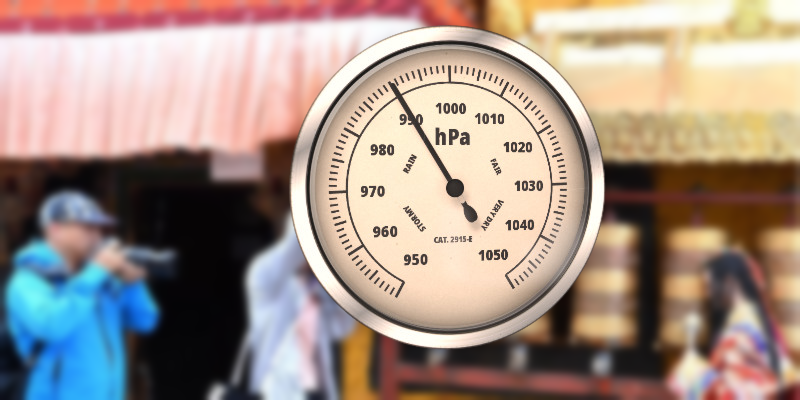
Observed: 990 hPa
